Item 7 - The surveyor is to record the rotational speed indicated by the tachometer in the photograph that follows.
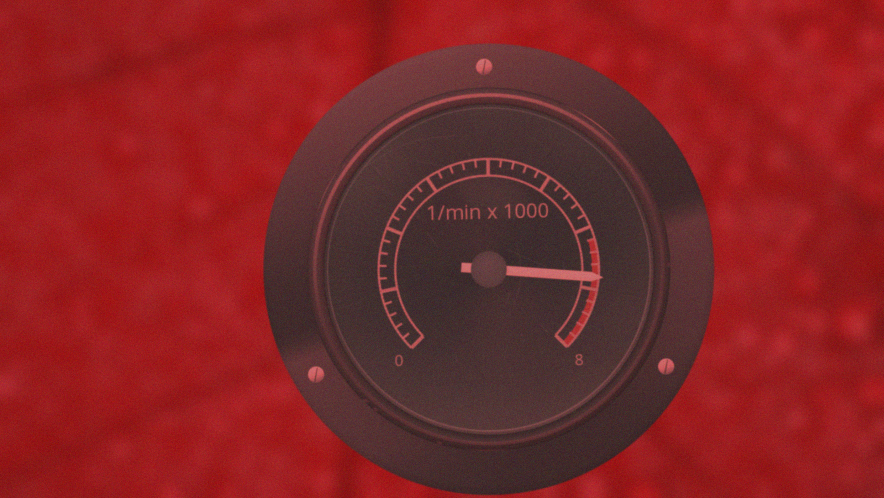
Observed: 6800 rpm
